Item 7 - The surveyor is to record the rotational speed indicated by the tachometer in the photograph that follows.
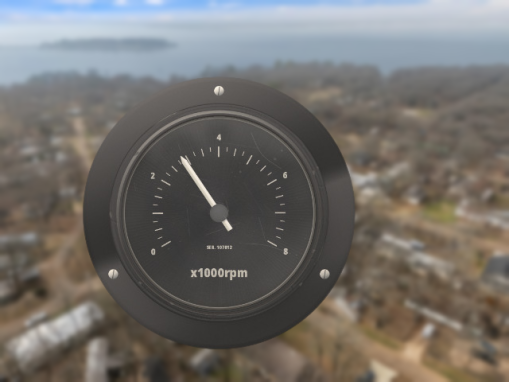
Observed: 2875 rpm
